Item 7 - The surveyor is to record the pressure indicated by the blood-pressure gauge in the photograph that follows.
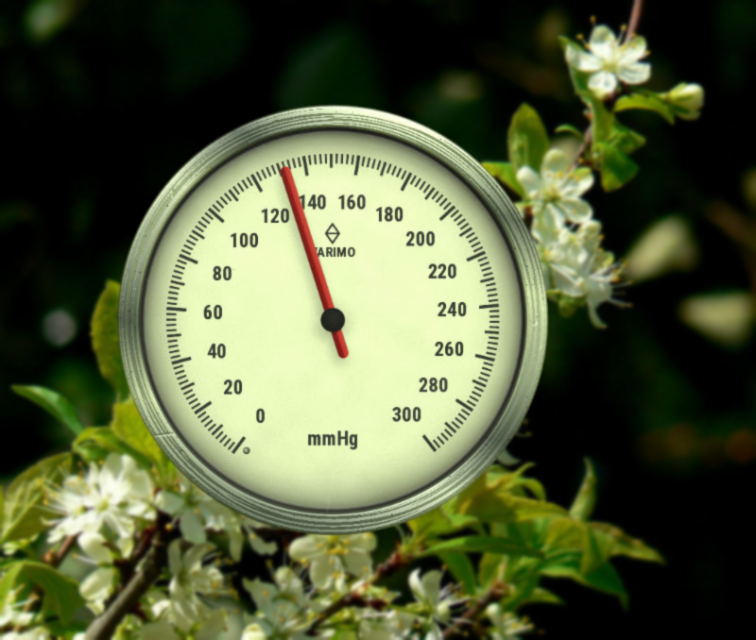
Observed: 132 mmHg
